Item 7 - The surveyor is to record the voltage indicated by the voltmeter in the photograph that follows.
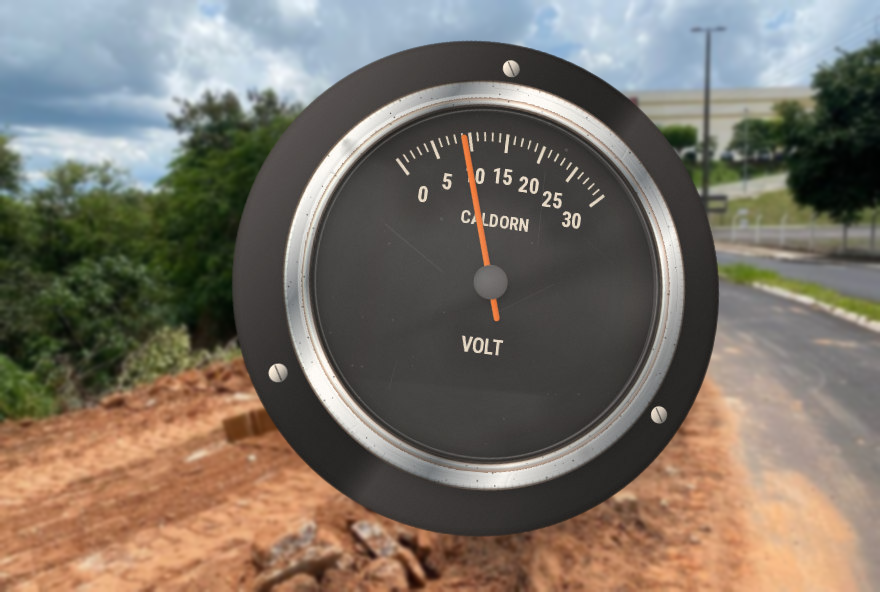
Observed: 9 V
